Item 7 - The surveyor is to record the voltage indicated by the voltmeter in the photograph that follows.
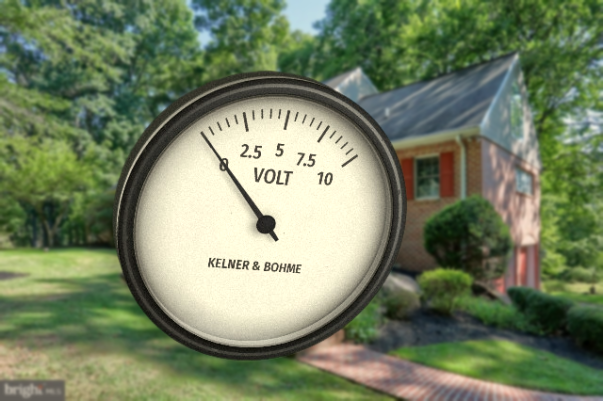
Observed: 0 V
